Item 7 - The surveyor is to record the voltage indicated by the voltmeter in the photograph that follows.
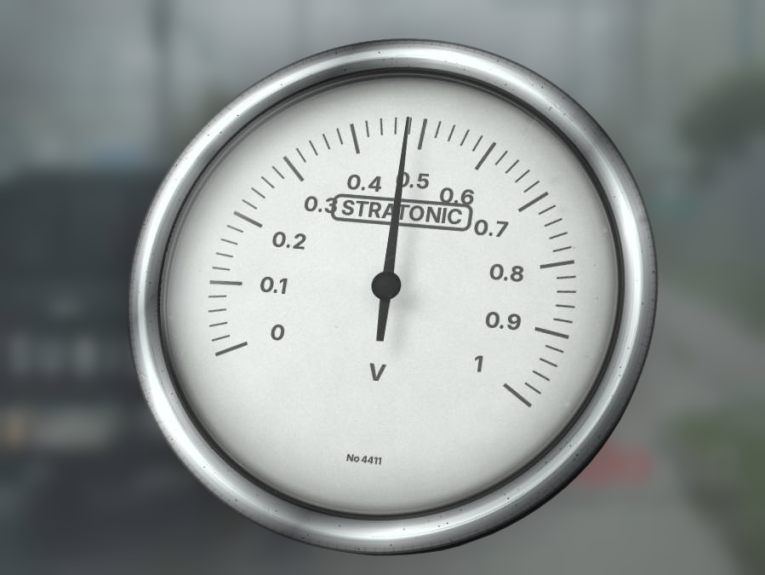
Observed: 0.48 V
